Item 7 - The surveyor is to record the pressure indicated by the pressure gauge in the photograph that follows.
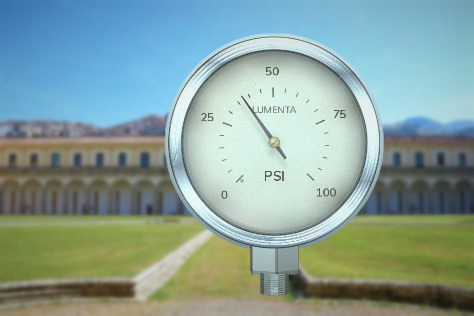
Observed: 37.5 psi
